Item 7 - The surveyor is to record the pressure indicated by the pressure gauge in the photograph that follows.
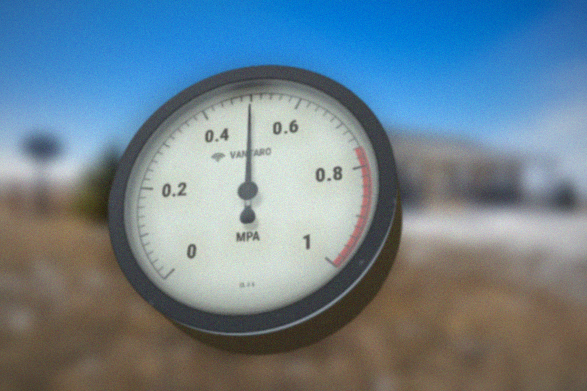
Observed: 0.5 MPa
